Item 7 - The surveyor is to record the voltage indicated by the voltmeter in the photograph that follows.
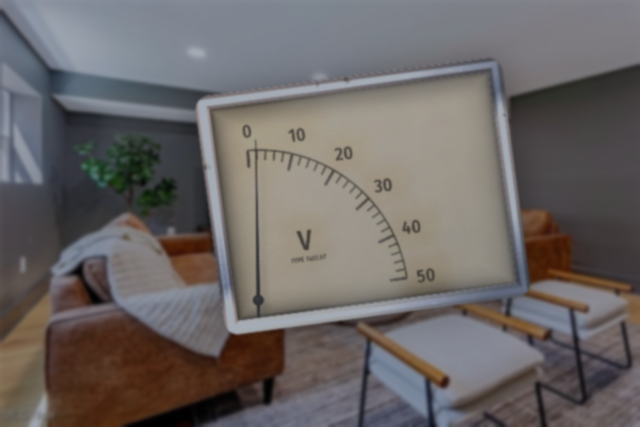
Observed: 2 V
